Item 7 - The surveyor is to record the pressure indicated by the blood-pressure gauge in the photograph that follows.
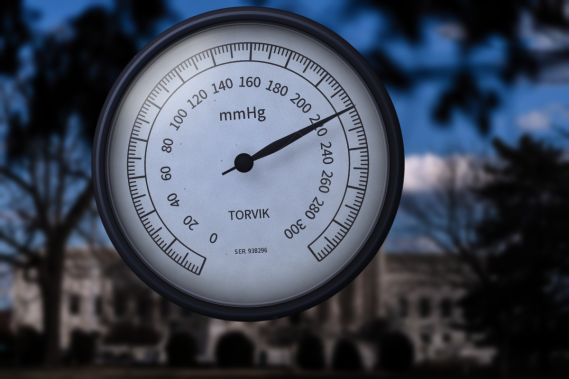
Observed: 220 mmHg
